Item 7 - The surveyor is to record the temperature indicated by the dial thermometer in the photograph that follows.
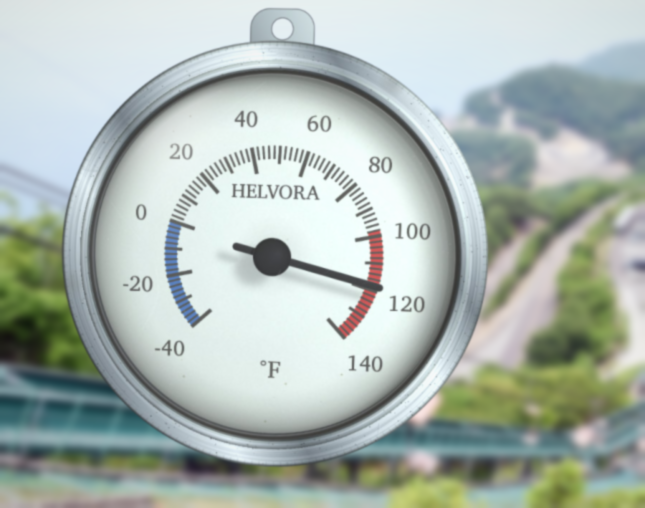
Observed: 118 °F
